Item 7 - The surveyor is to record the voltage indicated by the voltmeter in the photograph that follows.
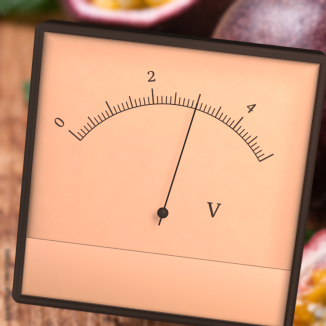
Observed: 3 V
